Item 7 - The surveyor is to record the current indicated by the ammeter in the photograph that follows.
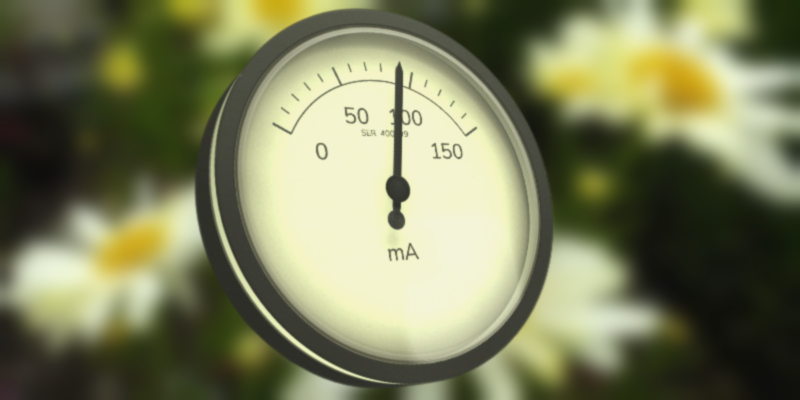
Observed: 90 mA
